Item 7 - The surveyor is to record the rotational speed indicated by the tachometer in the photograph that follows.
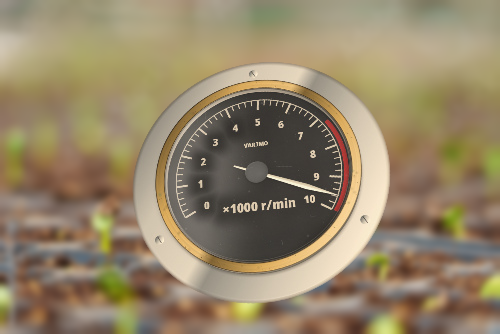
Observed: 9600 rpm
